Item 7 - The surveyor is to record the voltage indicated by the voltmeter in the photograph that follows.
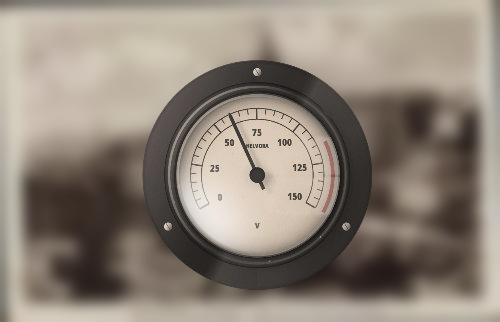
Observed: 60 V
